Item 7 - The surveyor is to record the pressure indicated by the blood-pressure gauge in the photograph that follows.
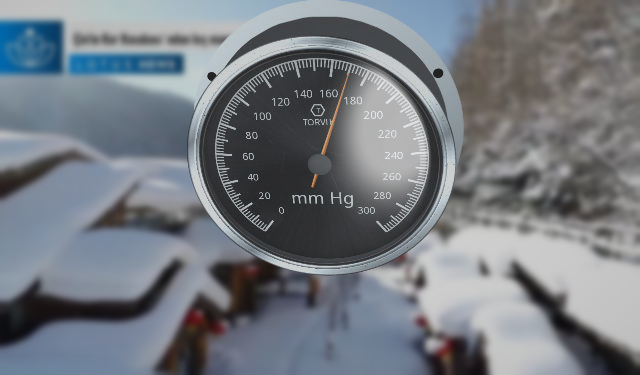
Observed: 170 mmHg
